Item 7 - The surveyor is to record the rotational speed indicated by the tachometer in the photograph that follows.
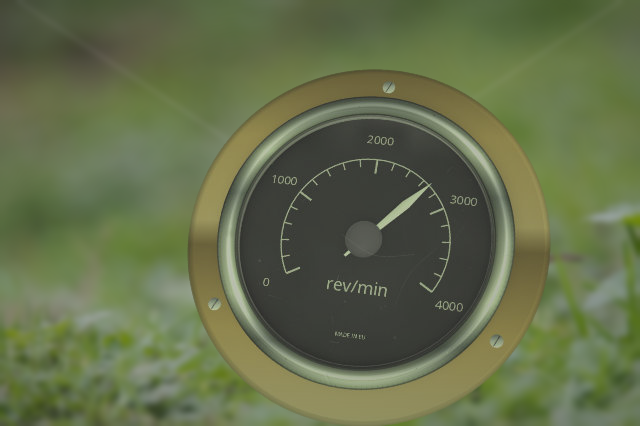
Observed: 2700 rpm
